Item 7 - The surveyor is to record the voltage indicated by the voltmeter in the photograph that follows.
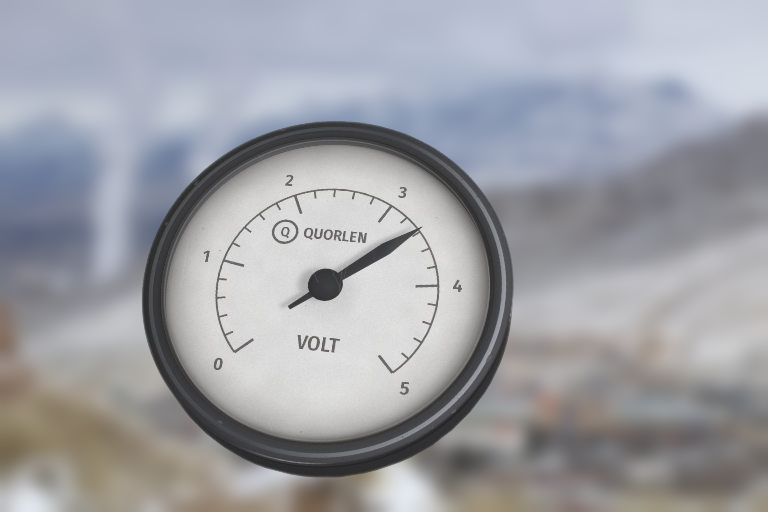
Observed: 3.4 V
